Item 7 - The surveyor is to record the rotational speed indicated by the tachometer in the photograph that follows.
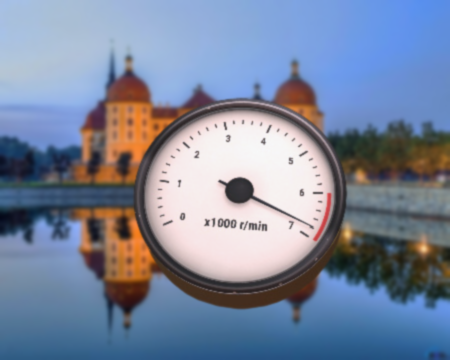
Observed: 6800 rpm
